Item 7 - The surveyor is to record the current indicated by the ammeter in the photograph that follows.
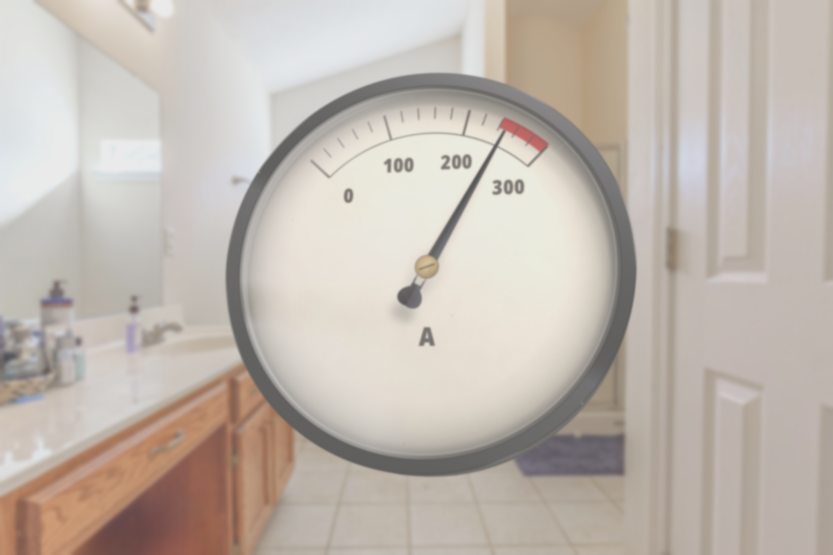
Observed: 250 A
